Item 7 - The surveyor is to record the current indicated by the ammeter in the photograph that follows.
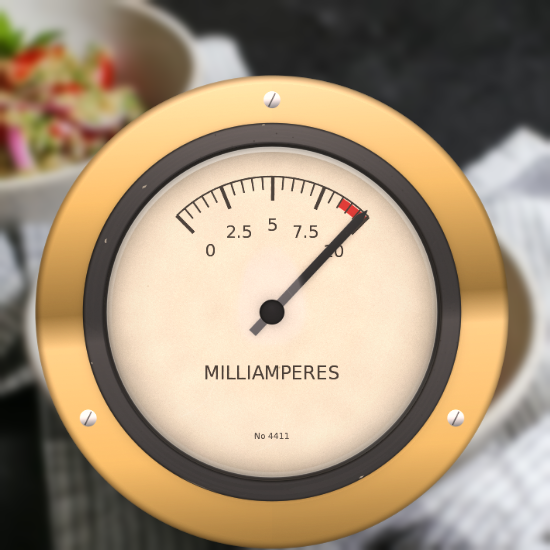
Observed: 9.75 mA
